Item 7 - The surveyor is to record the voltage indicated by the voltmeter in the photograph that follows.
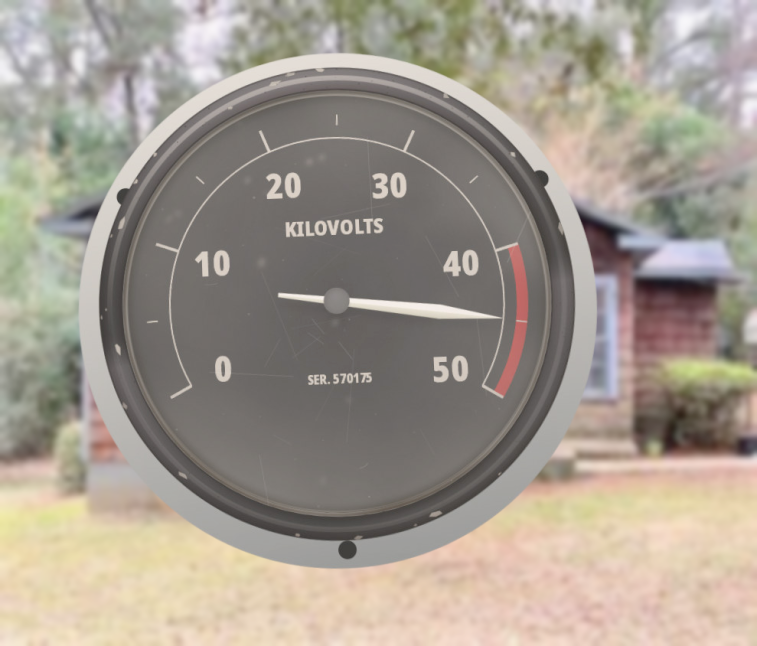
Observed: 45 kV
